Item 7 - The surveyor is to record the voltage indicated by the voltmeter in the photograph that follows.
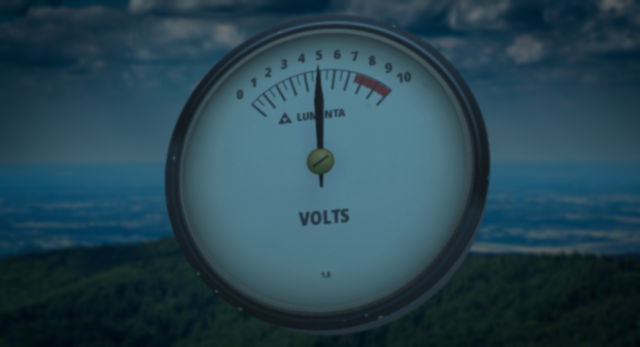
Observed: 5 V
